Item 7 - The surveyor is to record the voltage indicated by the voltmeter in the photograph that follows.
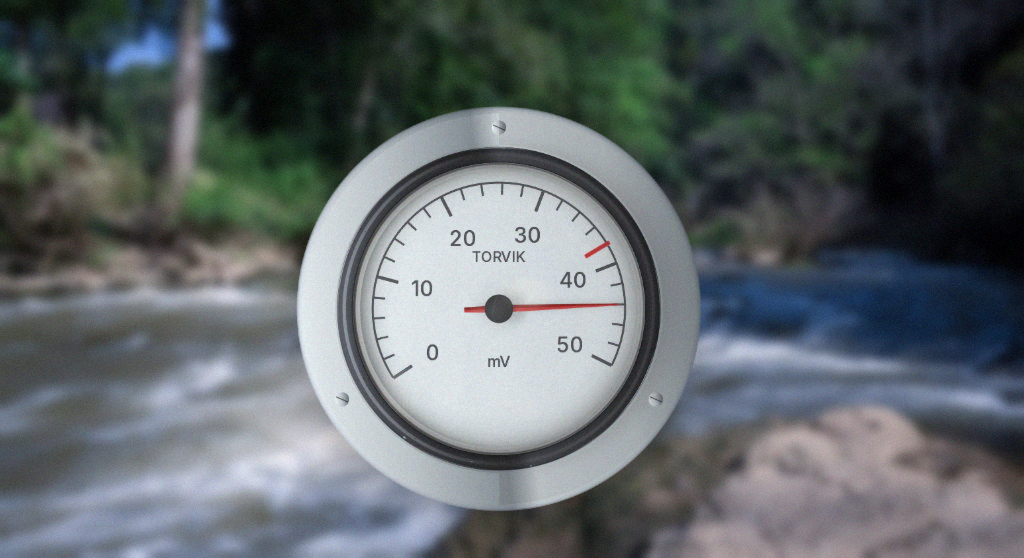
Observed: 44 mV
